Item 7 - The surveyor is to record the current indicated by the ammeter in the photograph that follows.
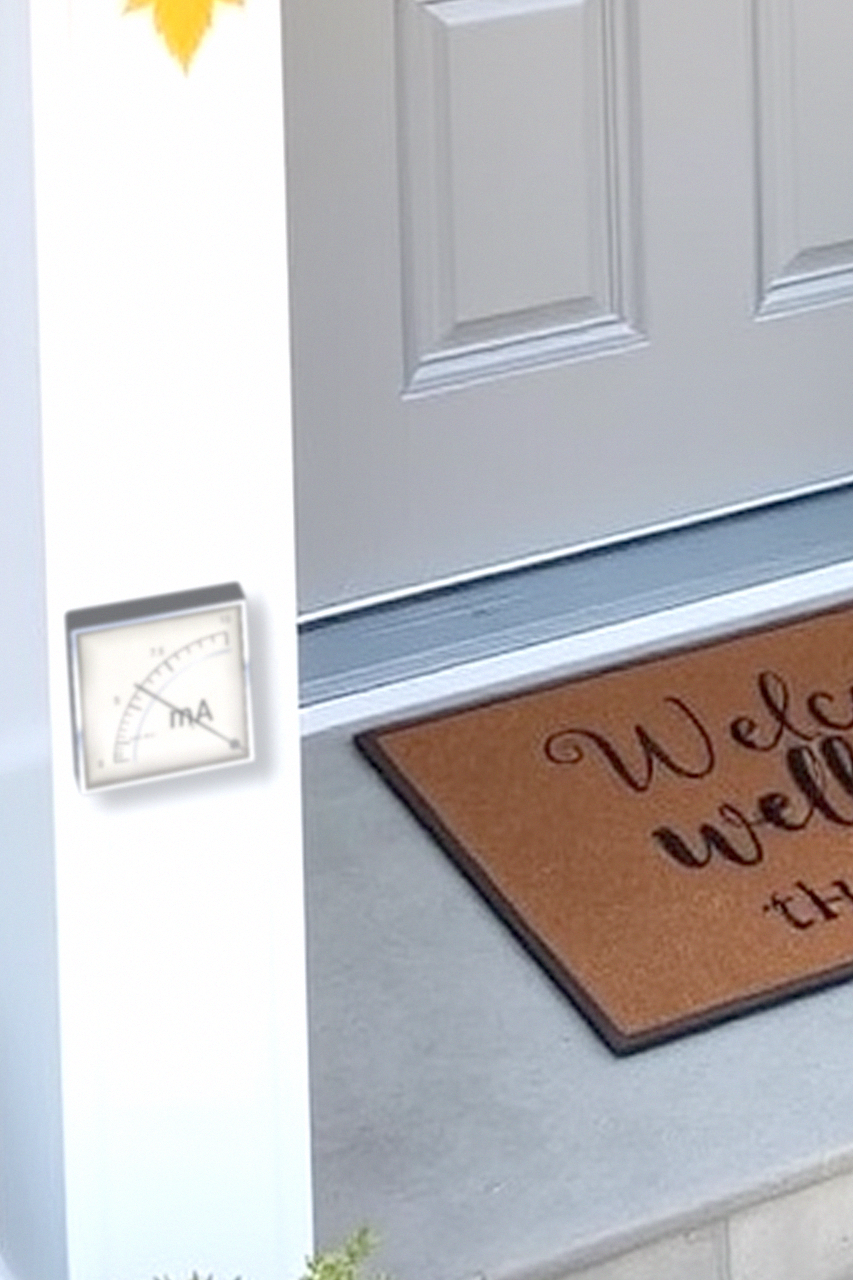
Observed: 6 mA
